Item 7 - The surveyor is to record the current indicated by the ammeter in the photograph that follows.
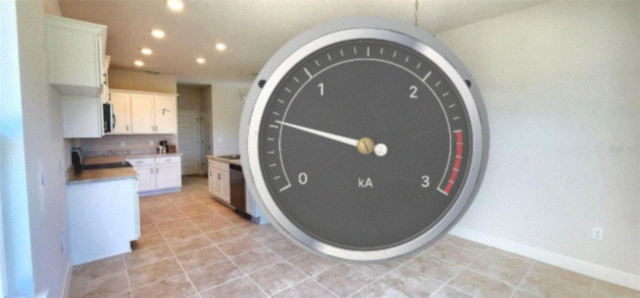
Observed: 0.55 kA
